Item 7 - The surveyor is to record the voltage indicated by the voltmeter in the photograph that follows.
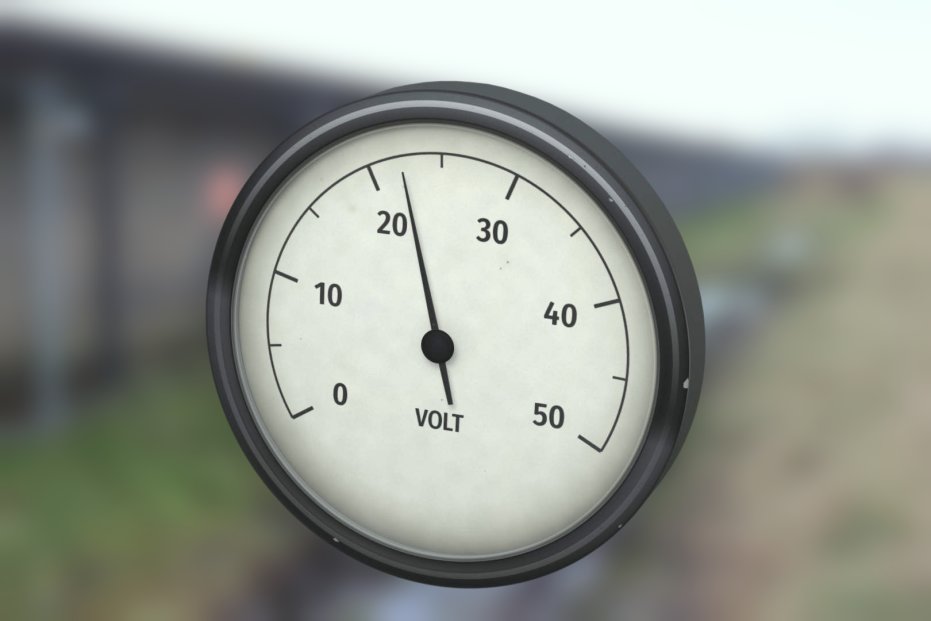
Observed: 22.5 V
